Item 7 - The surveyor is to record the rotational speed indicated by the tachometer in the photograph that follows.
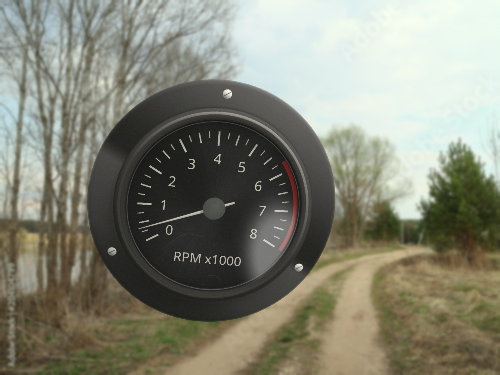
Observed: 375 rpm
